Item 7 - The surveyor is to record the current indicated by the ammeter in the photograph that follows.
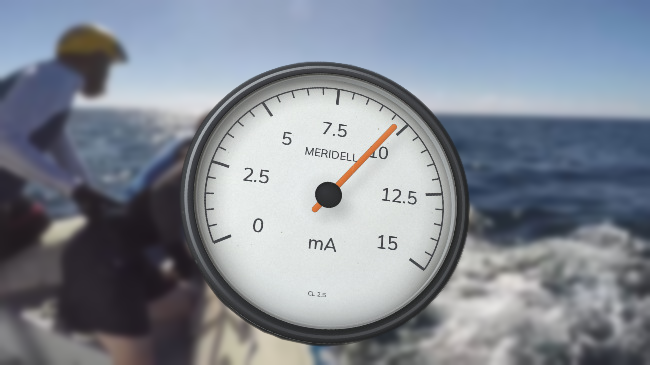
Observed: 9.75 mA
